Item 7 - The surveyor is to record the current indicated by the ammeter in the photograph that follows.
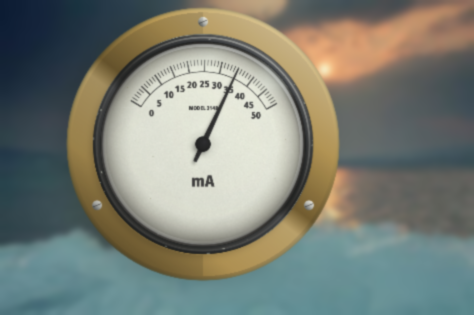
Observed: 35 mA
